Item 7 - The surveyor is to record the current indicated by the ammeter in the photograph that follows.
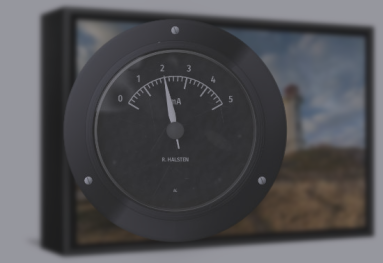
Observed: 2 mA
